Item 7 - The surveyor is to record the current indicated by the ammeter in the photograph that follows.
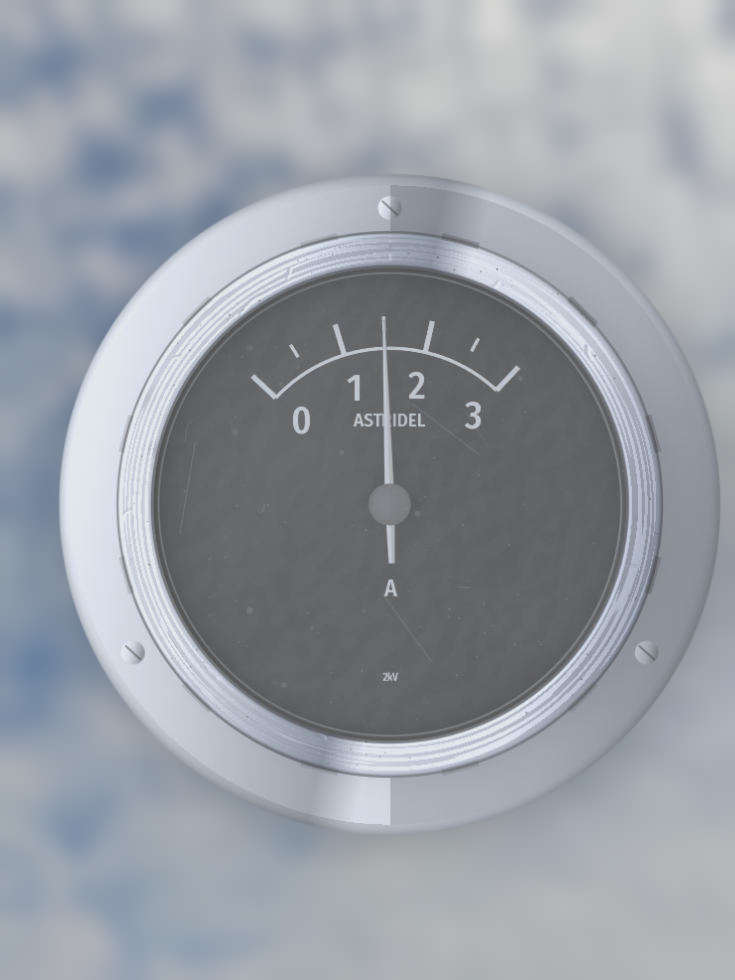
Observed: 1.5 A
